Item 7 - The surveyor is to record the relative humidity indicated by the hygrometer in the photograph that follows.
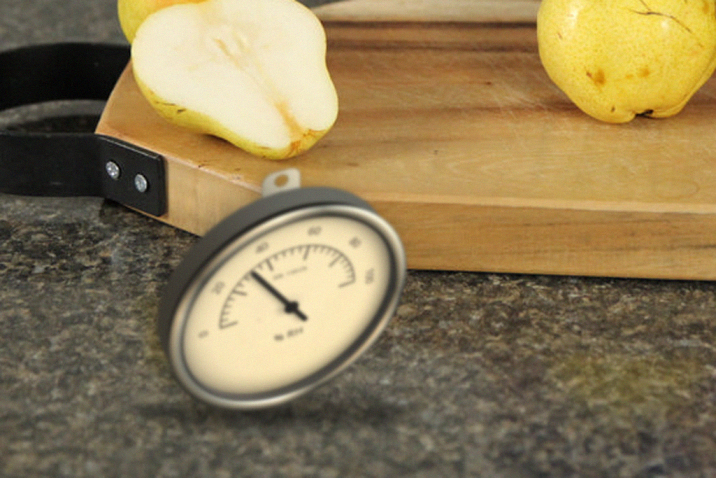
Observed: 32 %
